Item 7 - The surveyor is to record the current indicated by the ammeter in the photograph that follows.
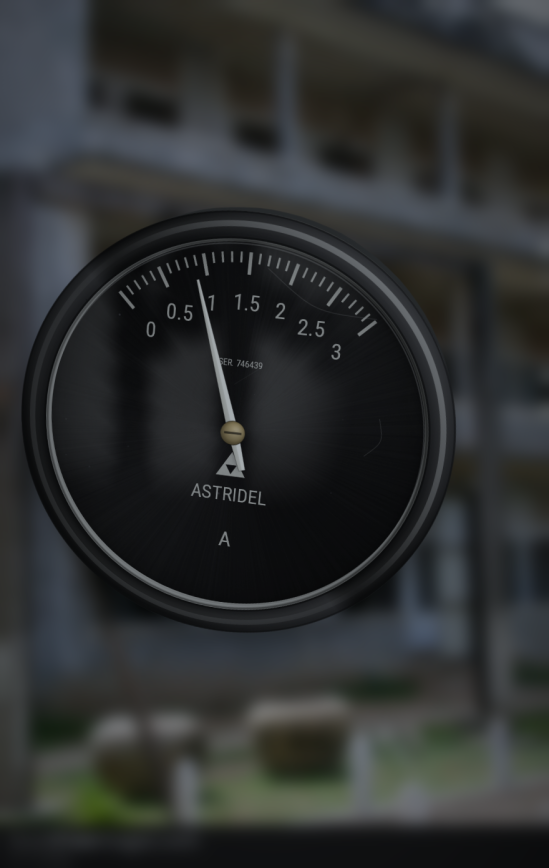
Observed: 0.9 A
